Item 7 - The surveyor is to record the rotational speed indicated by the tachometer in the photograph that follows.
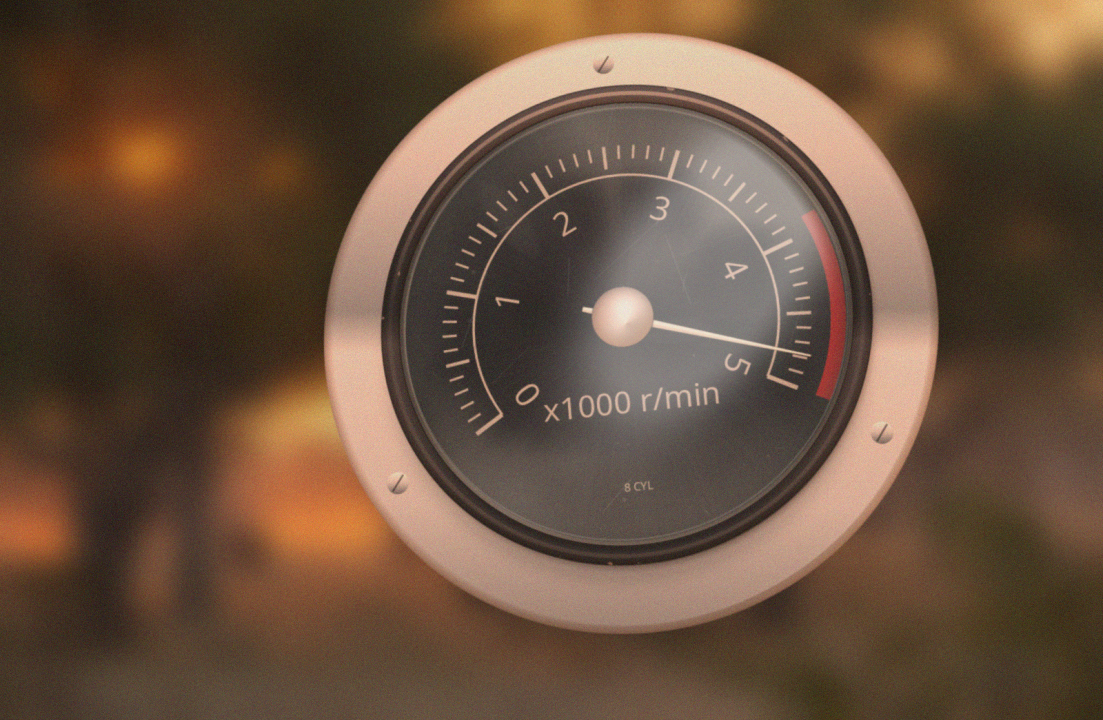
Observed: 4800 rpm
